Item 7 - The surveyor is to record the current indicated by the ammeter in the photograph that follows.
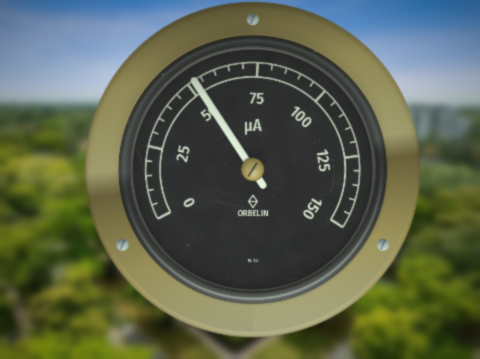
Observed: 52.5 µA
